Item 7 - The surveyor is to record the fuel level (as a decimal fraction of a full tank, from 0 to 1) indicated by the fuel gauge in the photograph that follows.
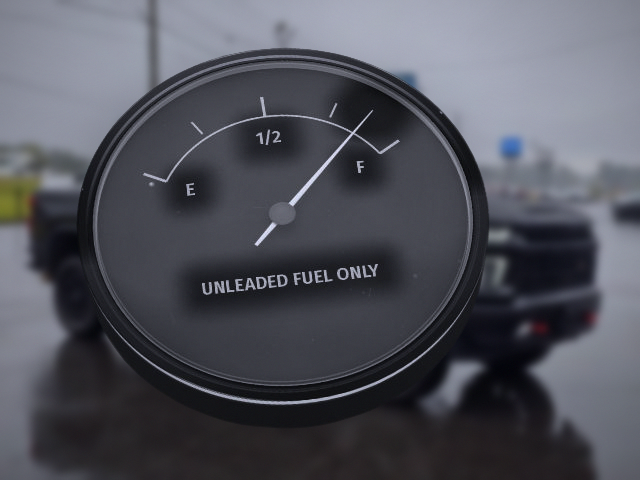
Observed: 0.875
